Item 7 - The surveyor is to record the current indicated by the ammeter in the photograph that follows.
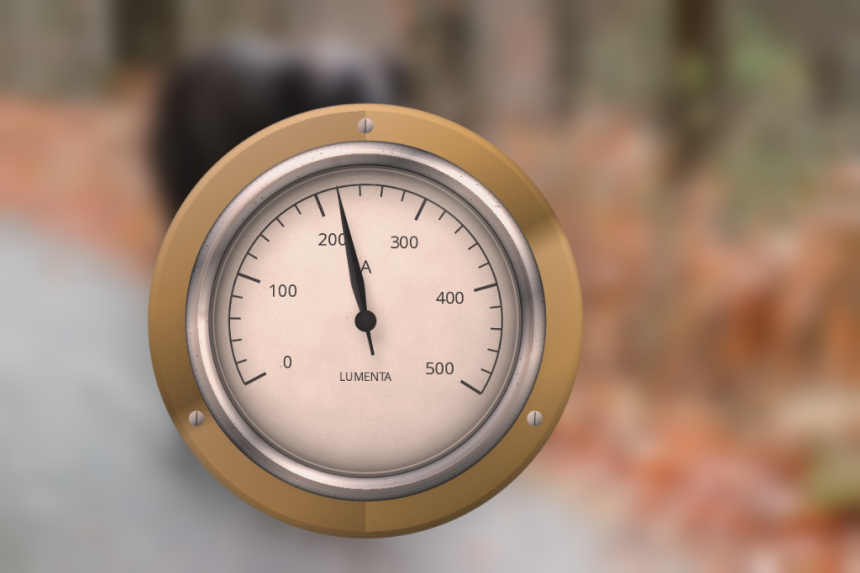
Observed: 220 A
